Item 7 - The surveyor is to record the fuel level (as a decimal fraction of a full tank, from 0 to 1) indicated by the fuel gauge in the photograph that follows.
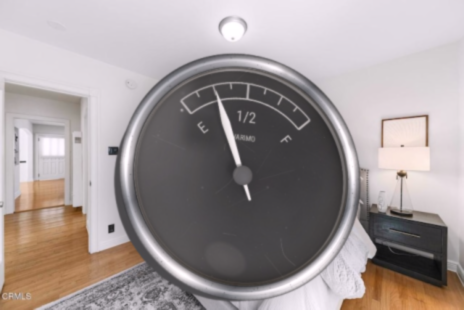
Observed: 0.25
